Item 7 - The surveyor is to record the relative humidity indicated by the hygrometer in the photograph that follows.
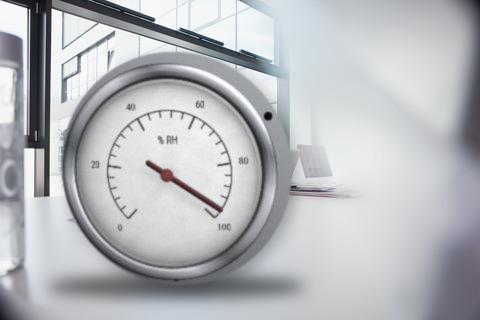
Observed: 96 %
